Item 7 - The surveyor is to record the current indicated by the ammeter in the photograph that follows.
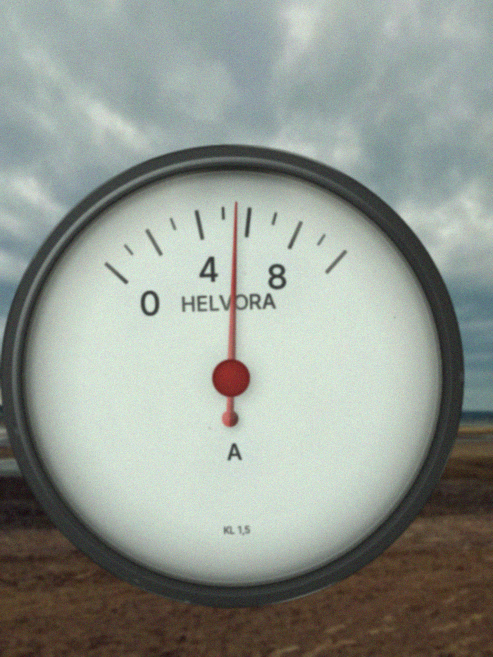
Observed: 5.5 A
